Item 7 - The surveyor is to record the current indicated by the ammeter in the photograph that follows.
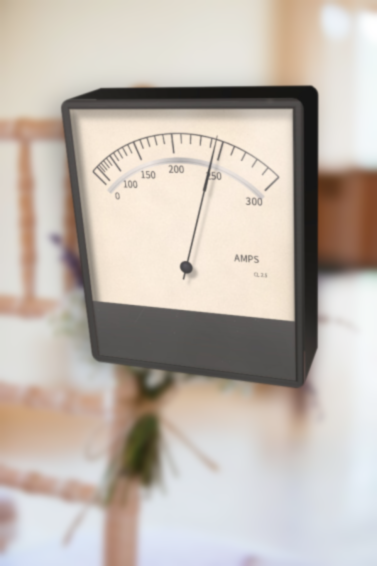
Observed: 245 A
